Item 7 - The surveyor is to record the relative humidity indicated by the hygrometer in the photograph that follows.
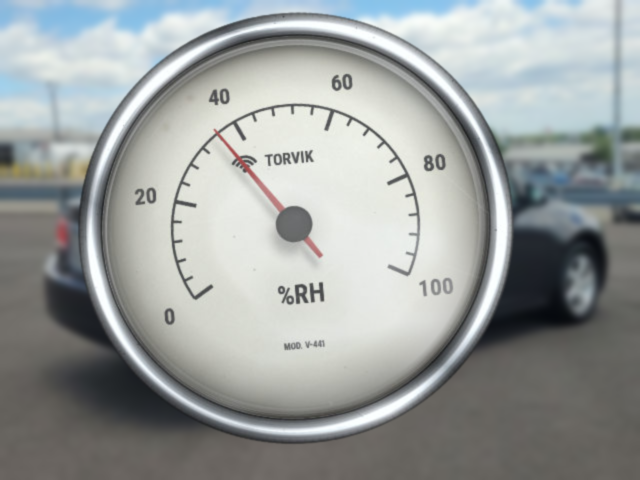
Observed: 36 %
